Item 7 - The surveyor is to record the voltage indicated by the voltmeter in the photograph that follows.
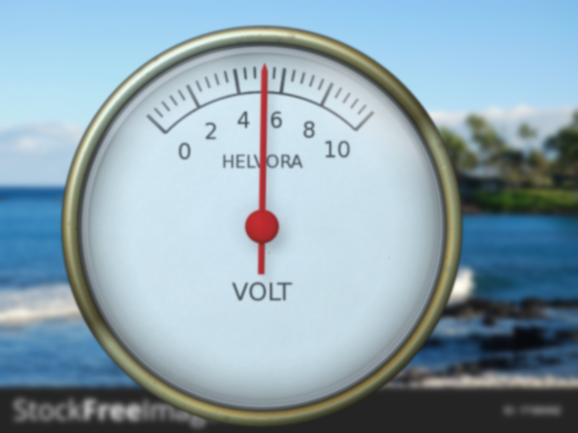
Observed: 5.2 V
